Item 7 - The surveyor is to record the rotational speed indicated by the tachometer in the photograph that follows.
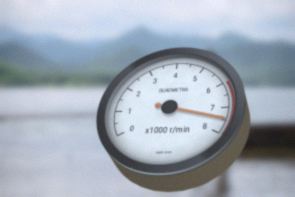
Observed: 7500 rpm
